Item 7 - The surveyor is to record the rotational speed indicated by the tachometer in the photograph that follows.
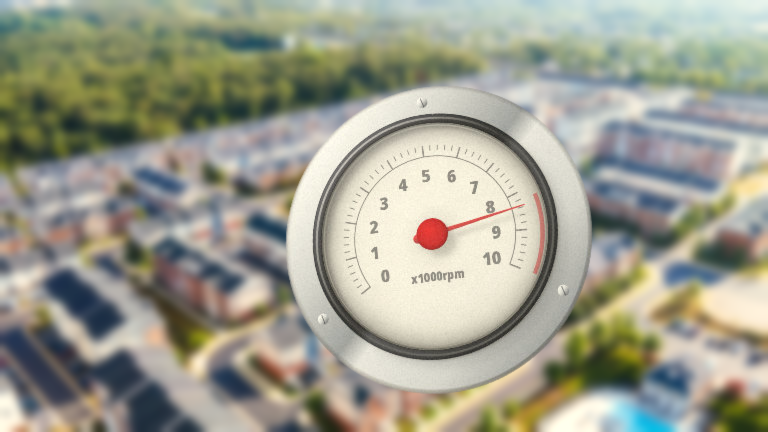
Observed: 8400 rpm
